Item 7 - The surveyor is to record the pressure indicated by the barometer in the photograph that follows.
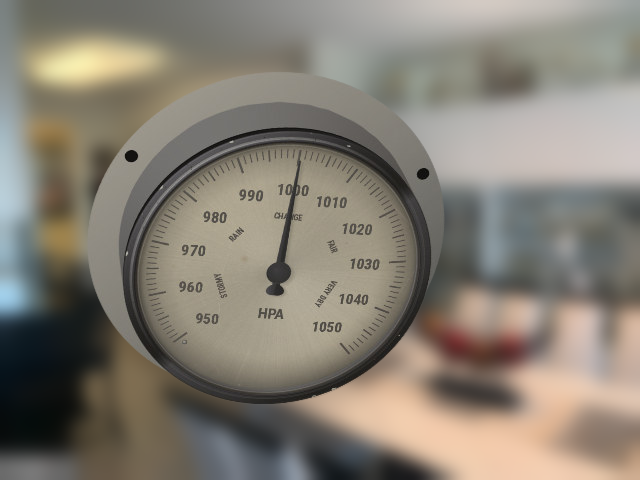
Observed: 1000 hPa
